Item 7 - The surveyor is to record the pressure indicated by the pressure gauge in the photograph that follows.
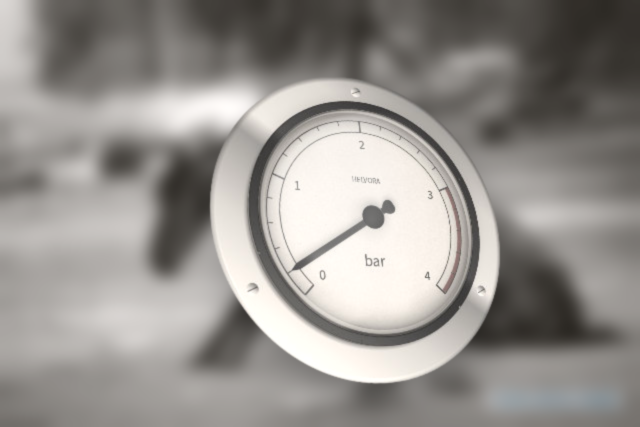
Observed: 0.2 bar
